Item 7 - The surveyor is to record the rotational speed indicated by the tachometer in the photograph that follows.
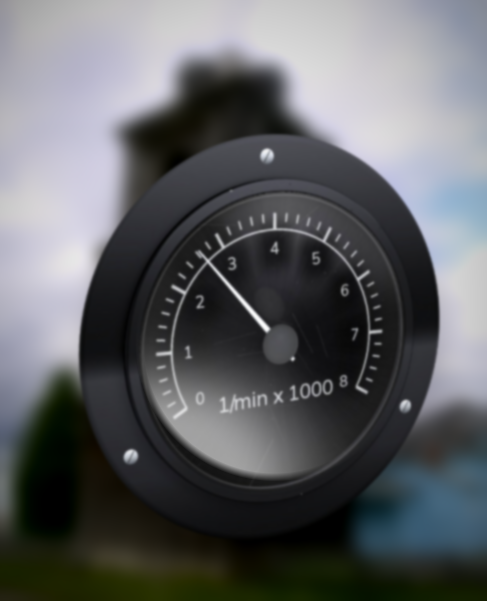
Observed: 2600 rpm
